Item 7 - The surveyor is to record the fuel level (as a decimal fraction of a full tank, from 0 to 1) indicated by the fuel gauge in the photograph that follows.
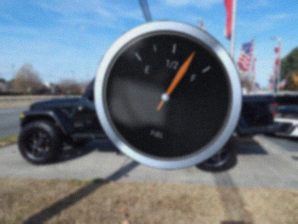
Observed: 0.75
